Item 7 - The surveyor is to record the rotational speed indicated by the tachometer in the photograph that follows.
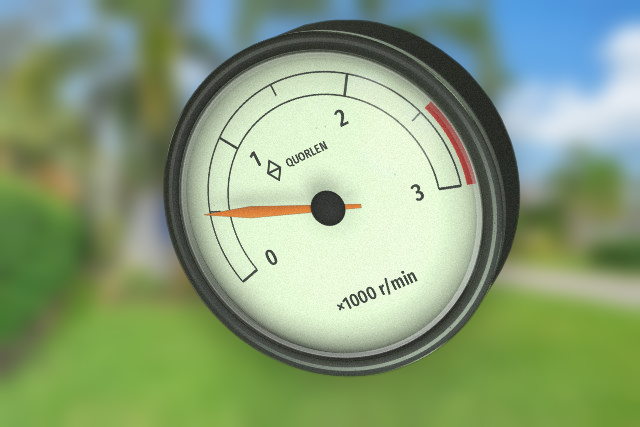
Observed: 500 rpm
